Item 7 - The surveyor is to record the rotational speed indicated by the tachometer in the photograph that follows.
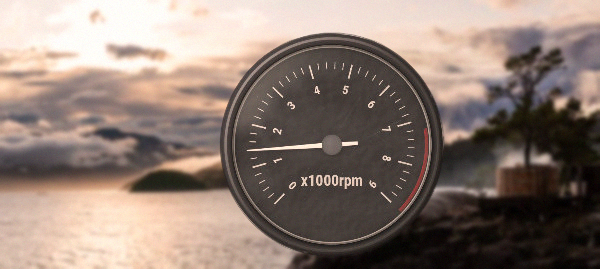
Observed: 1400 rpm
